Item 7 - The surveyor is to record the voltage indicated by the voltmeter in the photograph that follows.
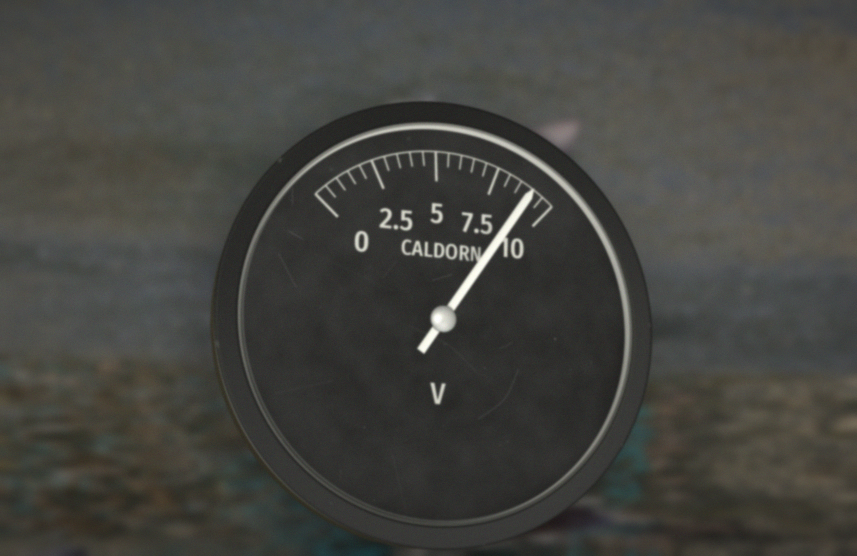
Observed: 9 V
